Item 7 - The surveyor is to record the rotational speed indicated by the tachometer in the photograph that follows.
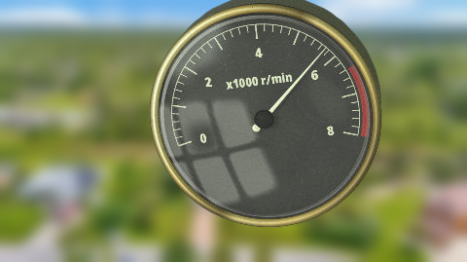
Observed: 5700 rpm
